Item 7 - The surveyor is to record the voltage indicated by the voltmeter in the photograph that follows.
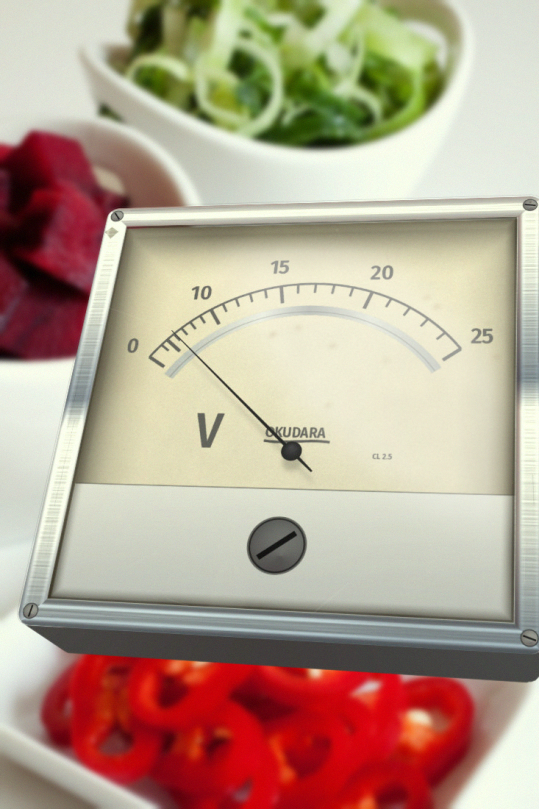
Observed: 6 V
